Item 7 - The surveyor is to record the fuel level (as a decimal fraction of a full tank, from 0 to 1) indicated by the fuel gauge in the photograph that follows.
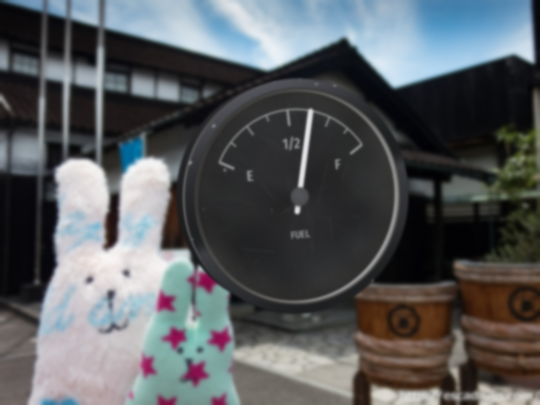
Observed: 0.625
